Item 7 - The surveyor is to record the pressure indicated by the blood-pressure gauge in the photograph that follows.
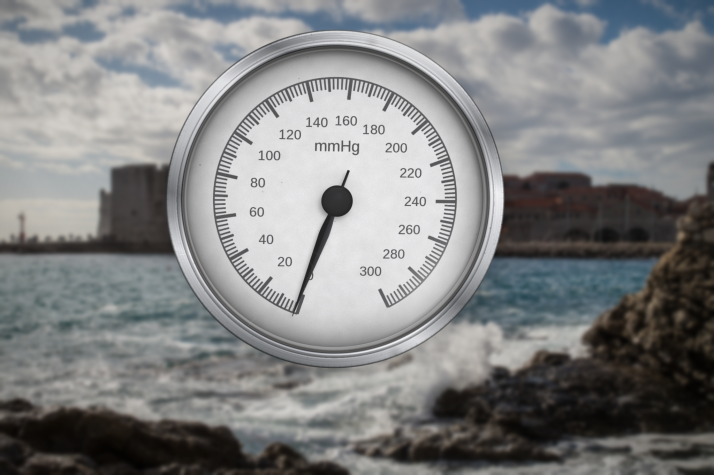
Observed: 2 mmHg
